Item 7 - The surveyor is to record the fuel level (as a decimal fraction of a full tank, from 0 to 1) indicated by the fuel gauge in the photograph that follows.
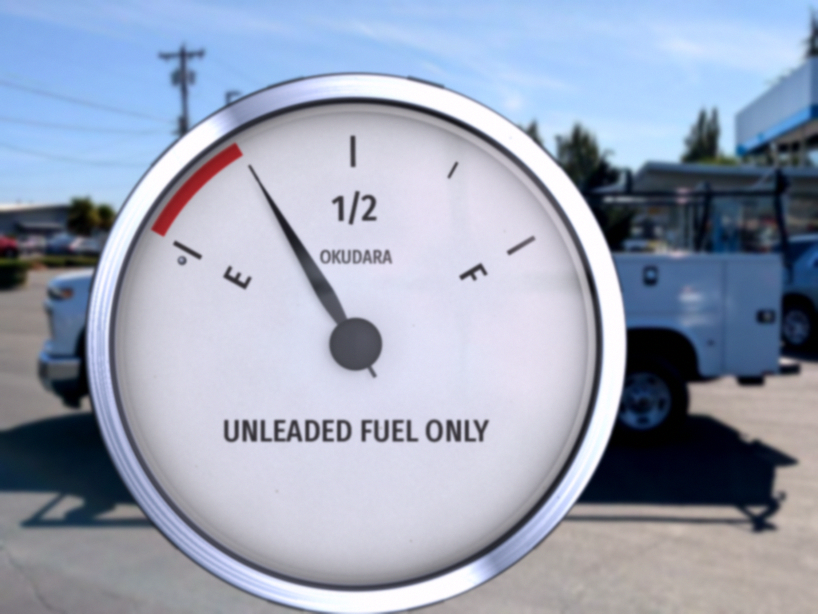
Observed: 0.25
